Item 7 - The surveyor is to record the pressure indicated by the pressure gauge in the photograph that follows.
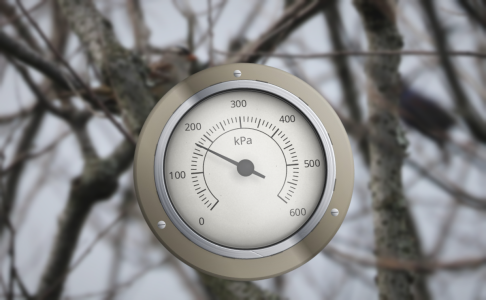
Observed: 170 kPa
